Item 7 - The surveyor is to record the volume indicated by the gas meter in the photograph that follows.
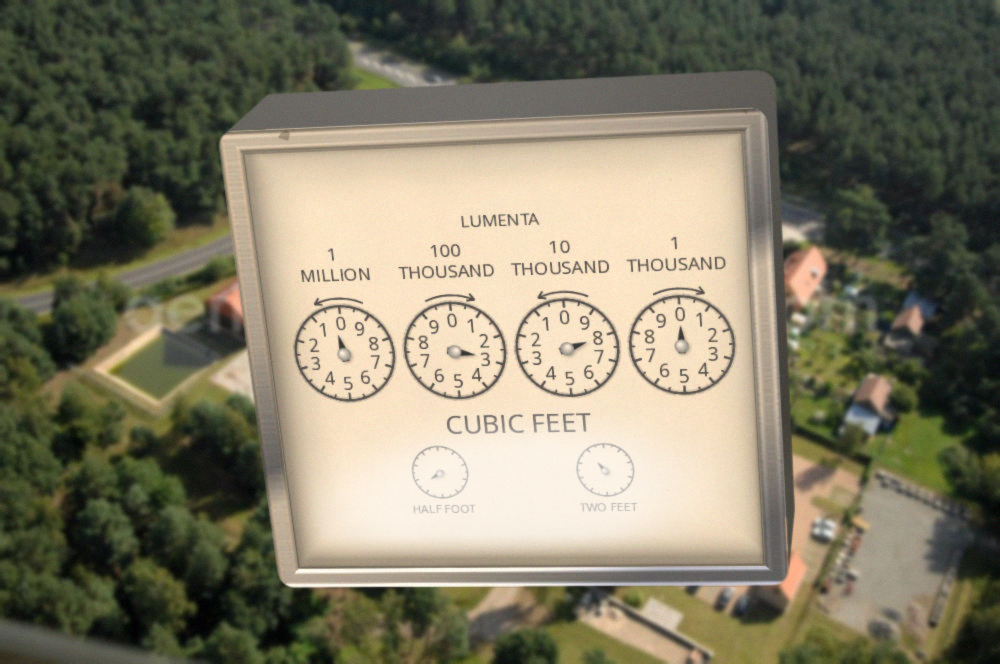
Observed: 28000 ft³
